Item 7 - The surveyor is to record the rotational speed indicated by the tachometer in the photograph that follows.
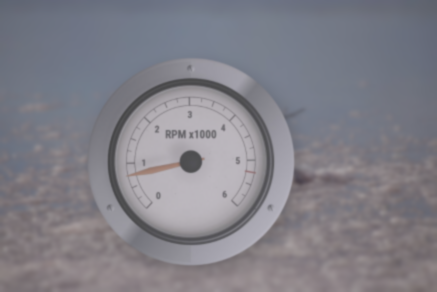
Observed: 750 rpm
